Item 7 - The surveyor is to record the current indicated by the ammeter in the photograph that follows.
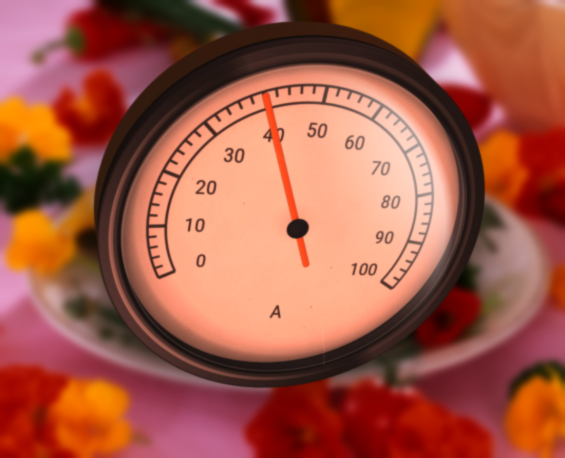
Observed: 40 A
